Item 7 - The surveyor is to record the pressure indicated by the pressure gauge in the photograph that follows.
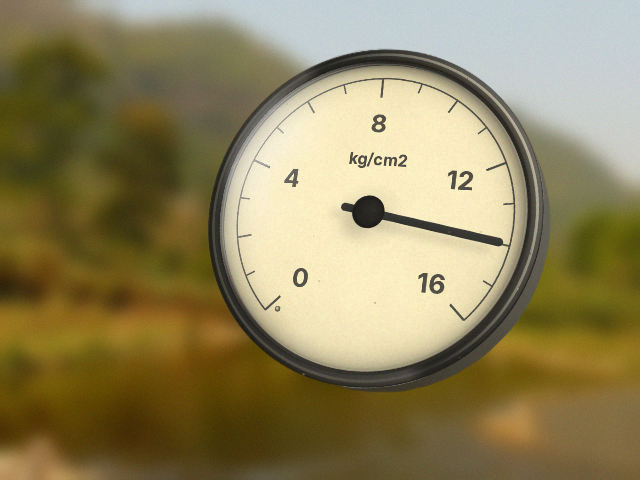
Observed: 14 kg/cm²
